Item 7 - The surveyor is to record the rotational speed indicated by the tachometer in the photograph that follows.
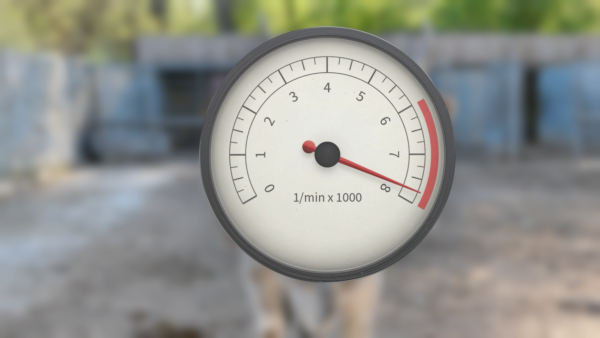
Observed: 7750 rpm
